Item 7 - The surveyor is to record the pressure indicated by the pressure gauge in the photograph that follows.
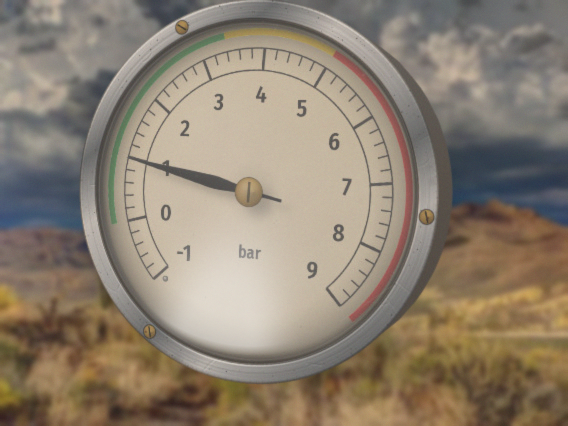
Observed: 1 bar
